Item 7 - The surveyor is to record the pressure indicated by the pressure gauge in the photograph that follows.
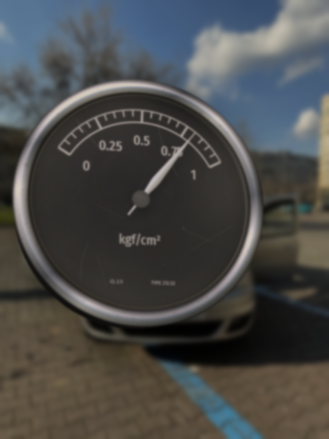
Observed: 0.8 kg/cm²
